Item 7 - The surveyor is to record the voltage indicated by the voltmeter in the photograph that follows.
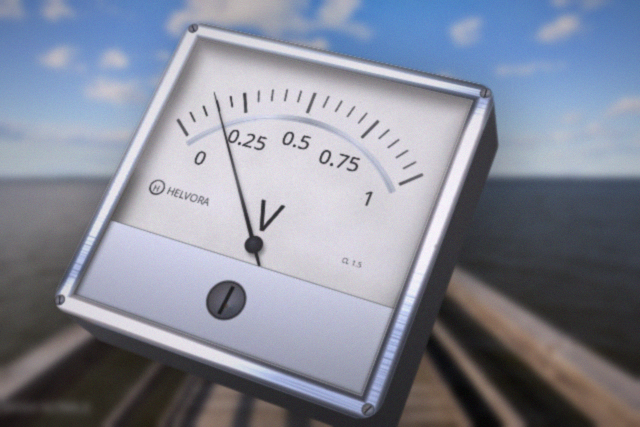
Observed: 0.15 V
